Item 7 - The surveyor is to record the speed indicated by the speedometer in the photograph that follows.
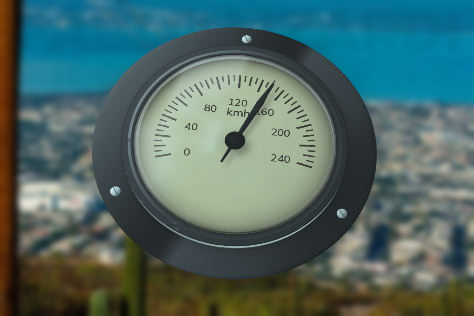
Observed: 150 km/h
